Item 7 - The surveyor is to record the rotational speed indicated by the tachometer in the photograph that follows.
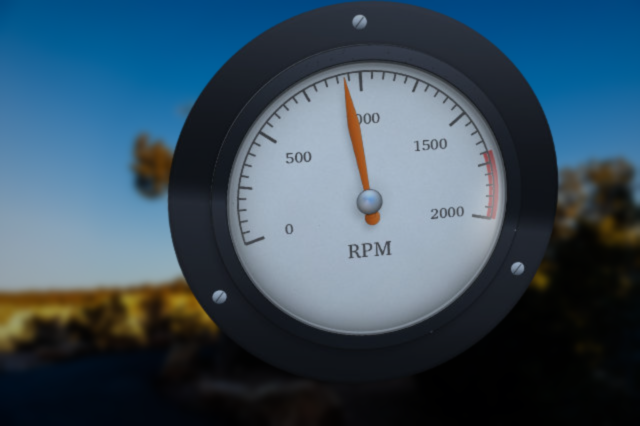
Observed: 925 rpm
